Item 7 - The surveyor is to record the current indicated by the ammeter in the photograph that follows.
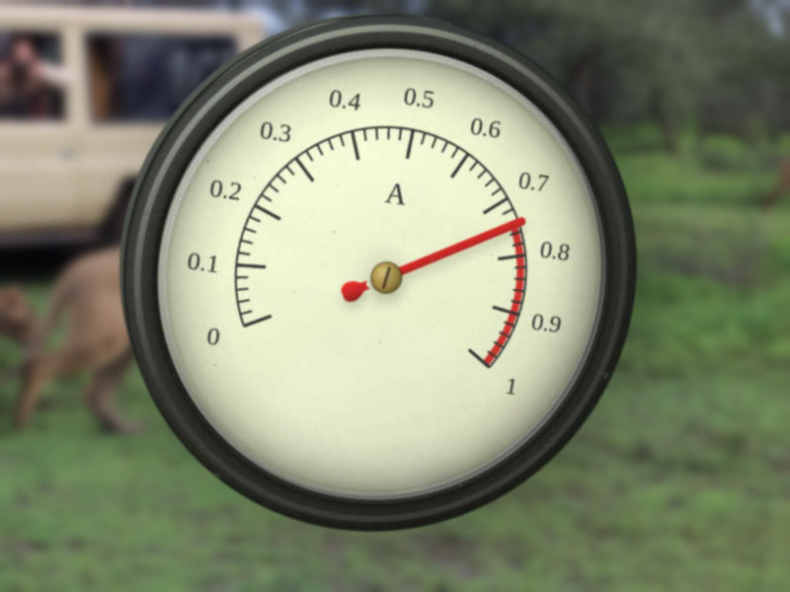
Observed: 0.74 A
